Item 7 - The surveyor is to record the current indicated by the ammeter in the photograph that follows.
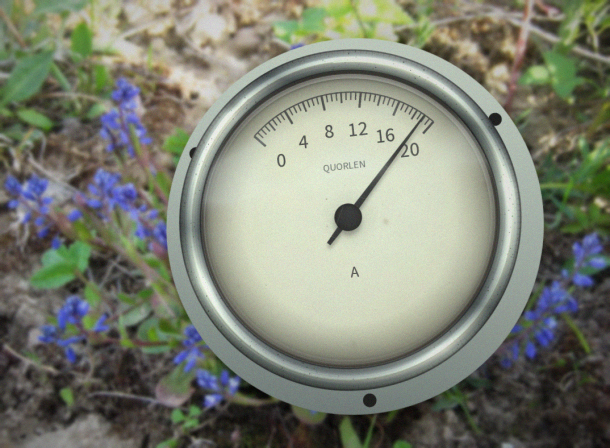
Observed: 19 A
